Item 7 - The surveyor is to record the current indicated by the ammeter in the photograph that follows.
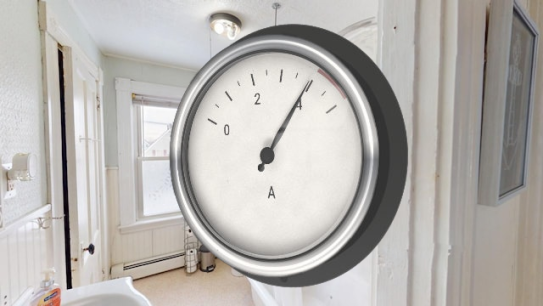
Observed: 4 A
